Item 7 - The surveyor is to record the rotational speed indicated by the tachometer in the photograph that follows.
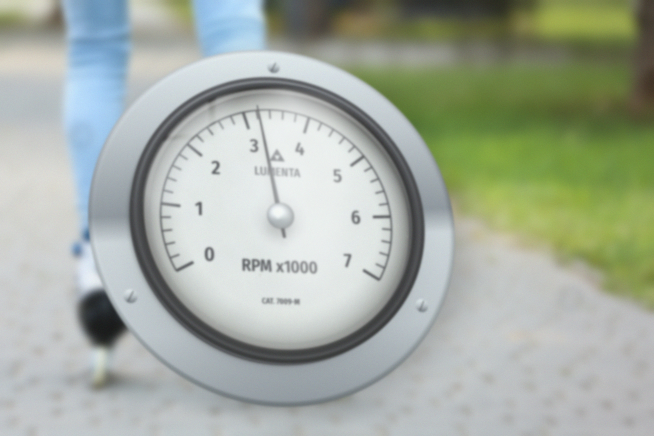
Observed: 3200 rpm
